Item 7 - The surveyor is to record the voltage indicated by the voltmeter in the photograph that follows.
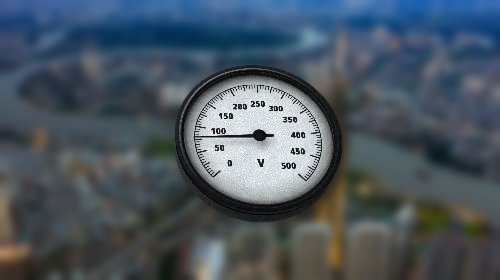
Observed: 75 V
